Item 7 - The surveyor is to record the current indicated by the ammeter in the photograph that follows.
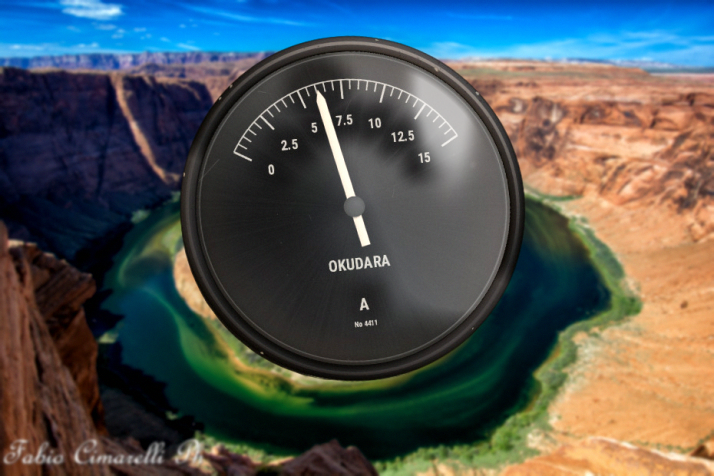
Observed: 6 A
